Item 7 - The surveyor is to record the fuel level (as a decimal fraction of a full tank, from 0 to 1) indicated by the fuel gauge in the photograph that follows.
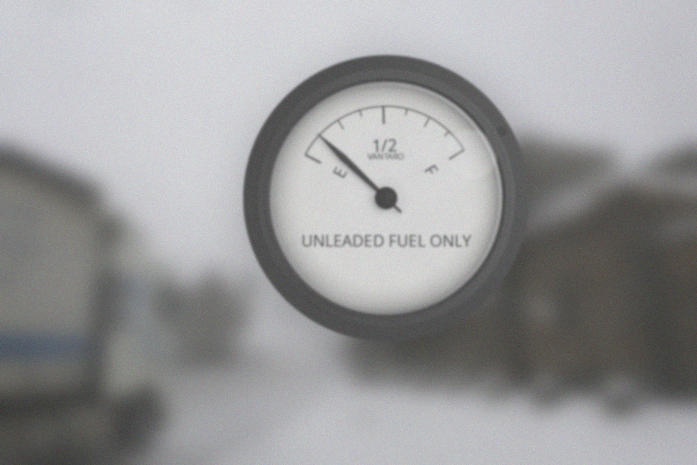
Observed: 0.125
